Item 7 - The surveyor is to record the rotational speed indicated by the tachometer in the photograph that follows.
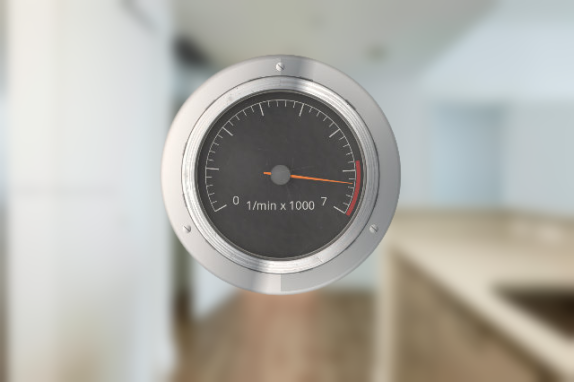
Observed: 6300 rpm
